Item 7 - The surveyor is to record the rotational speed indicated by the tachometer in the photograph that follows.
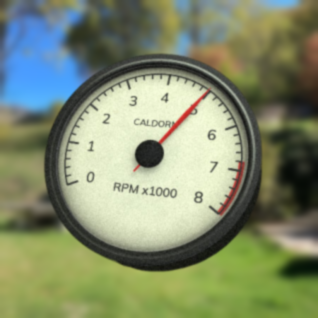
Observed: 5000 rpm
